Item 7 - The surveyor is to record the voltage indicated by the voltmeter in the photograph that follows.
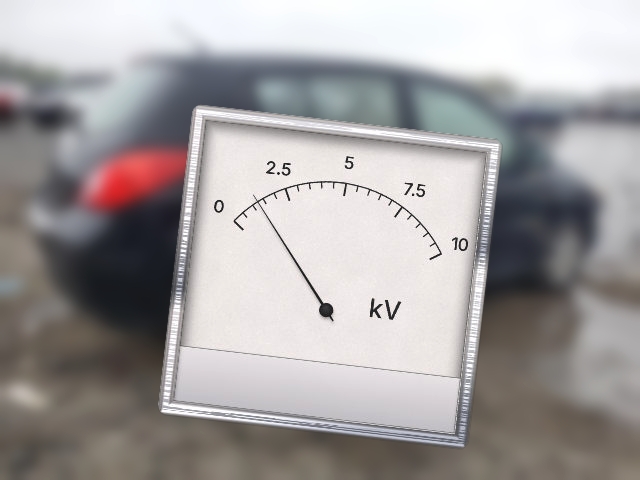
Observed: 1.25 kV
